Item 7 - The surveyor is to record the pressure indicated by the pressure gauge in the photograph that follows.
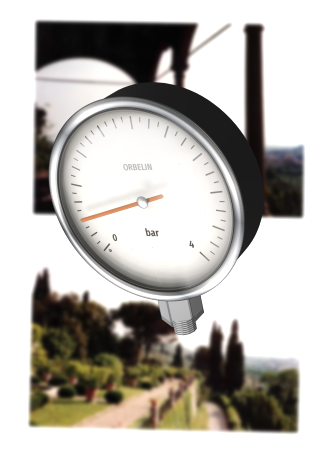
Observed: 0.4 bar
